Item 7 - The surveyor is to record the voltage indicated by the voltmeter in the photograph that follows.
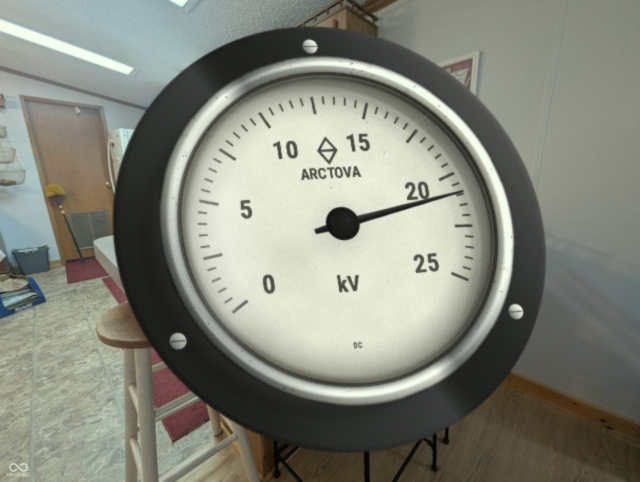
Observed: 21 kV
